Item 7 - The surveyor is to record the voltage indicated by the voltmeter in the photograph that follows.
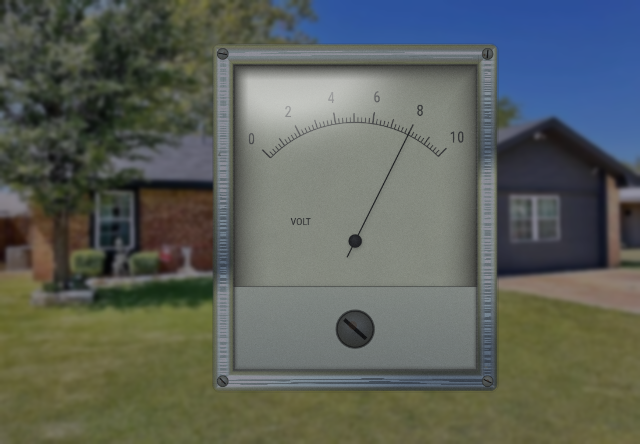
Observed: 8 V
